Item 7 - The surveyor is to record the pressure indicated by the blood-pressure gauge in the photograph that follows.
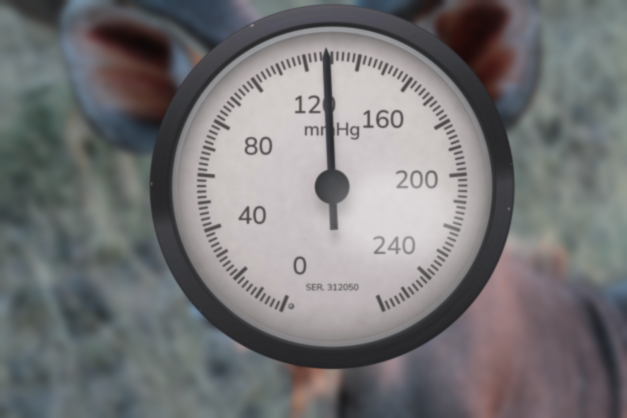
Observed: 128 mmHg
